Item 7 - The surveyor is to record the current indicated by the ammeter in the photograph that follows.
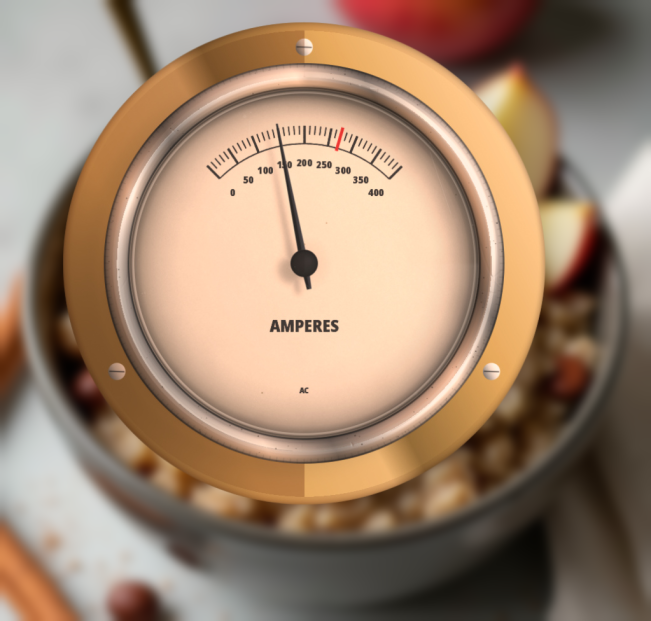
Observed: 150 A
